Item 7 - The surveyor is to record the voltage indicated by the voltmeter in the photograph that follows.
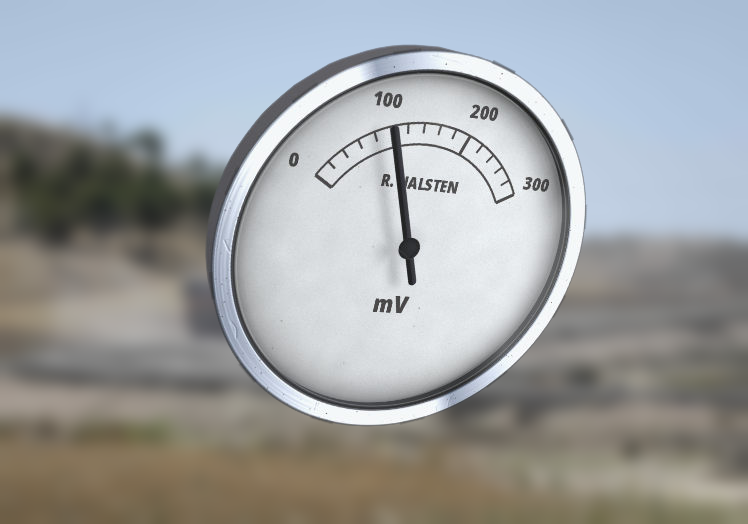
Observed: 100 mV
